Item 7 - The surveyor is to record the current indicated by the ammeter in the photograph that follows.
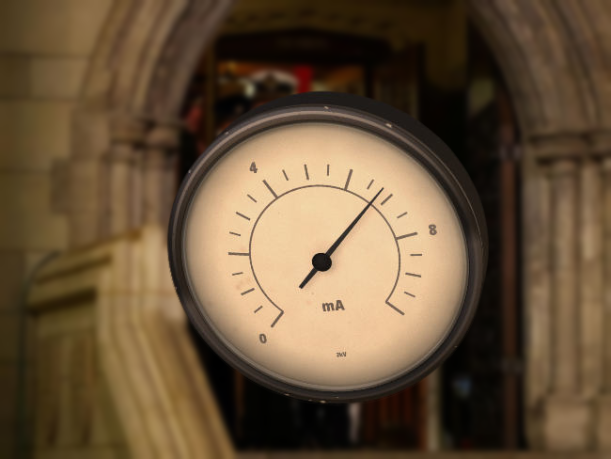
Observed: 6.75 mA
